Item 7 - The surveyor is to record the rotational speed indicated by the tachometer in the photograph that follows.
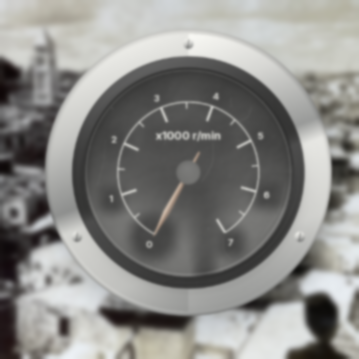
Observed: 0 rpm
